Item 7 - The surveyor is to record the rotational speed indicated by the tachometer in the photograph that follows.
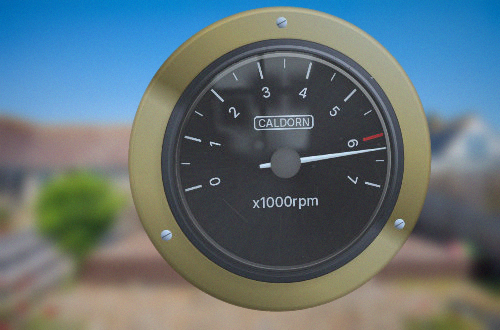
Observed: 6250 rpm
